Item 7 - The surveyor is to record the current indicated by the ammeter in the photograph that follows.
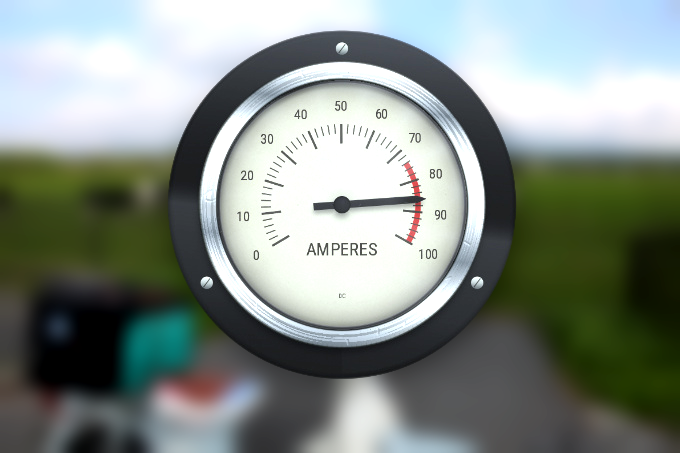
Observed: 86 A
